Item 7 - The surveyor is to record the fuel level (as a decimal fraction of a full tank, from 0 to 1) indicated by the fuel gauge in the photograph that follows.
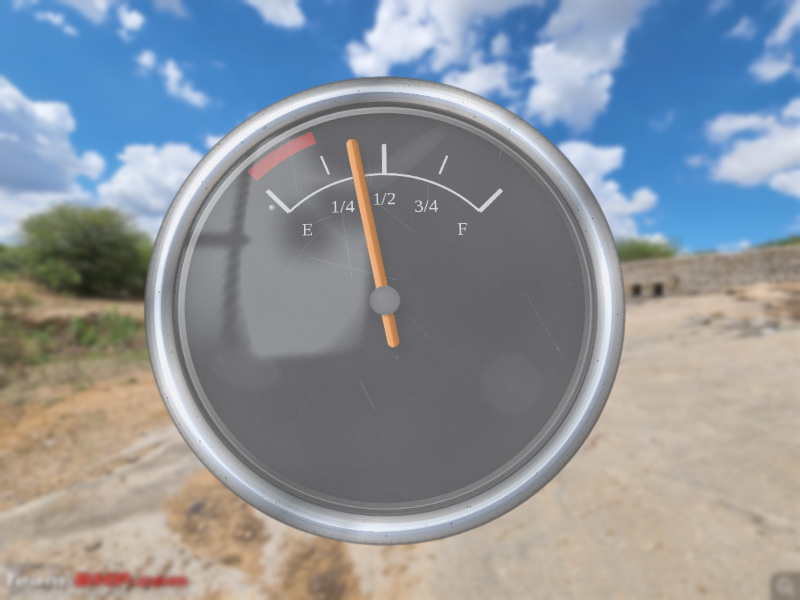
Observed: 0.375
